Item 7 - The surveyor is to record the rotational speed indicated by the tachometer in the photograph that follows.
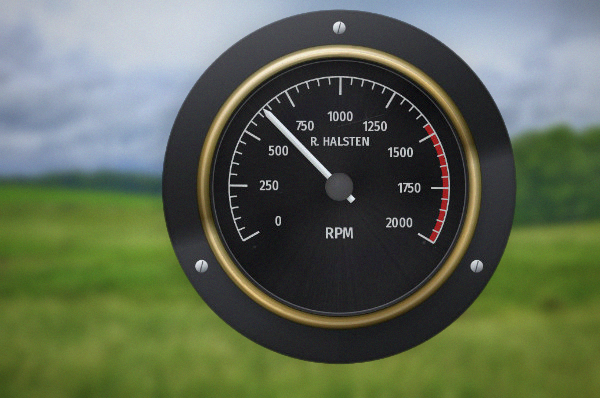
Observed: 625 rpm
